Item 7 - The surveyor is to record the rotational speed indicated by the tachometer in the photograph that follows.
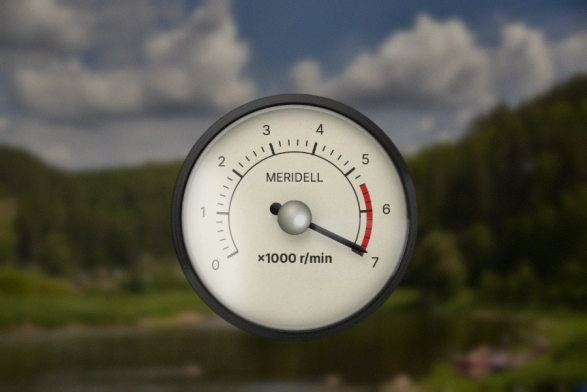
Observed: 6900 rpm
